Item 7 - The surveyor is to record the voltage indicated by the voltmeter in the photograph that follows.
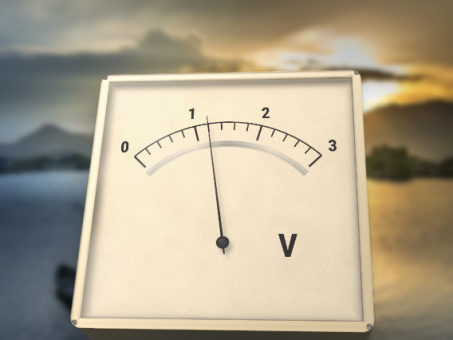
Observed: 1.2 V
